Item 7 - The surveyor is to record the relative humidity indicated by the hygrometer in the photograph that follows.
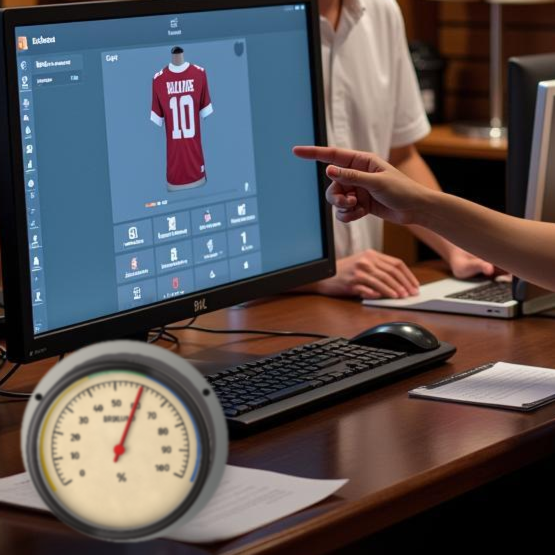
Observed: 60 %
